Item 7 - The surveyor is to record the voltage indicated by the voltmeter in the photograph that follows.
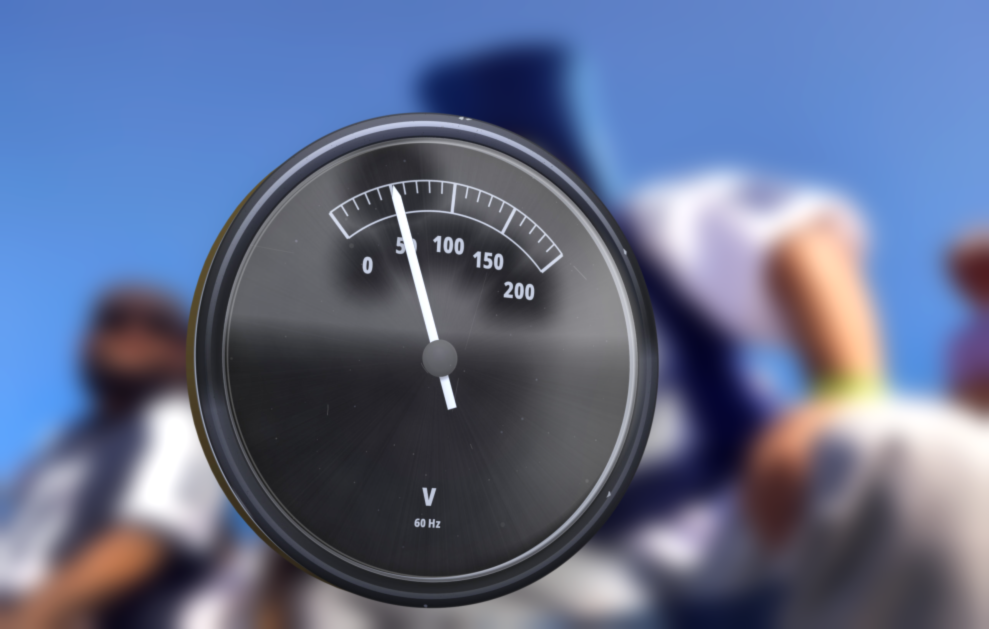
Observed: 50 V
